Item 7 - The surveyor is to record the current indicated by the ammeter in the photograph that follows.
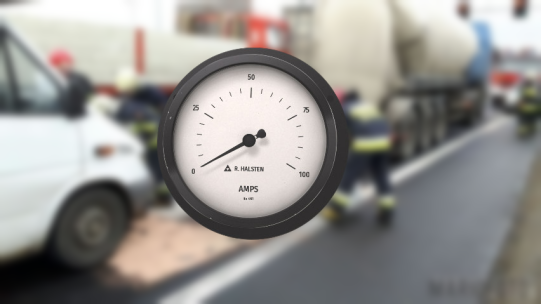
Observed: 0 A
